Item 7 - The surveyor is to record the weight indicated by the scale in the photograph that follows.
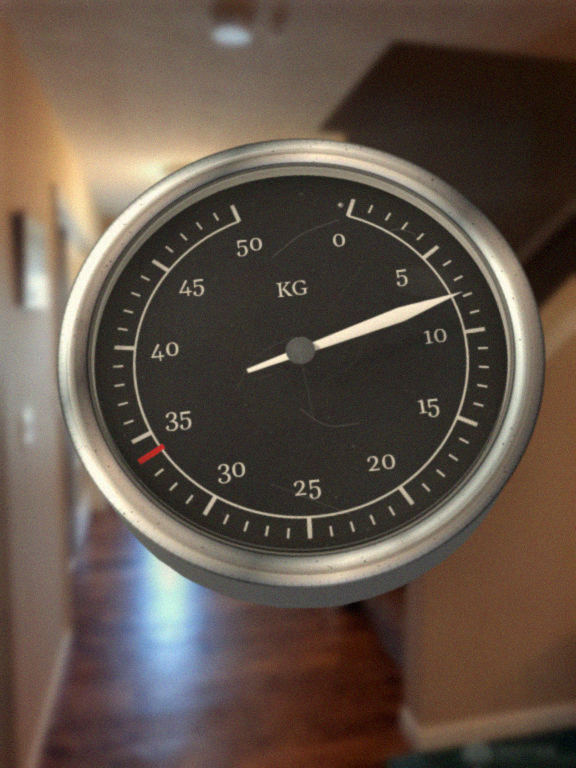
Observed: 8 kg
